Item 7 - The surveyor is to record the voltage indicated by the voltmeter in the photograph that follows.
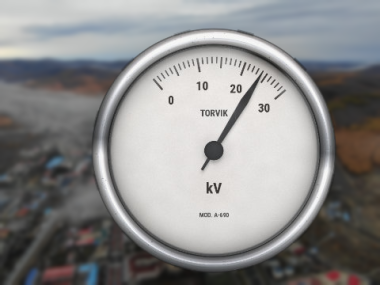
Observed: 24 kV
